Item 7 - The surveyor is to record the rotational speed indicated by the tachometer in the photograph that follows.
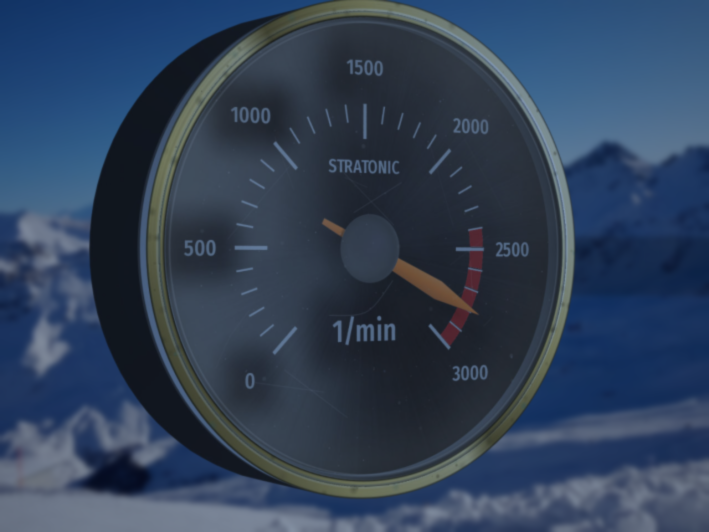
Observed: 2800 rpm
